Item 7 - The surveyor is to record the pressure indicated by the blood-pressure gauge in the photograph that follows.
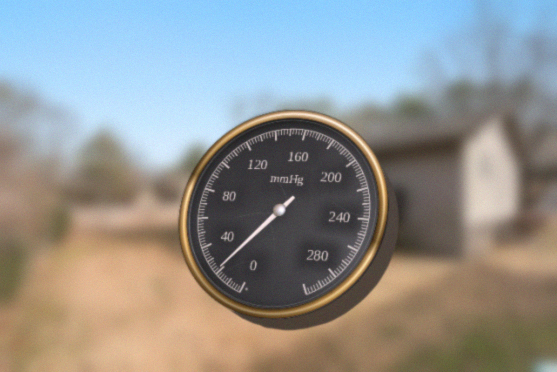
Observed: 20 mmHg
